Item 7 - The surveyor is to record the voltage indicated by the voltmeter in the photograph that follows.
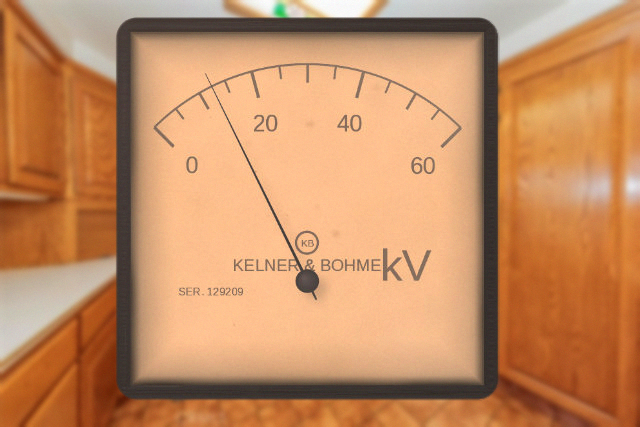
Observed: 12.5 kV
